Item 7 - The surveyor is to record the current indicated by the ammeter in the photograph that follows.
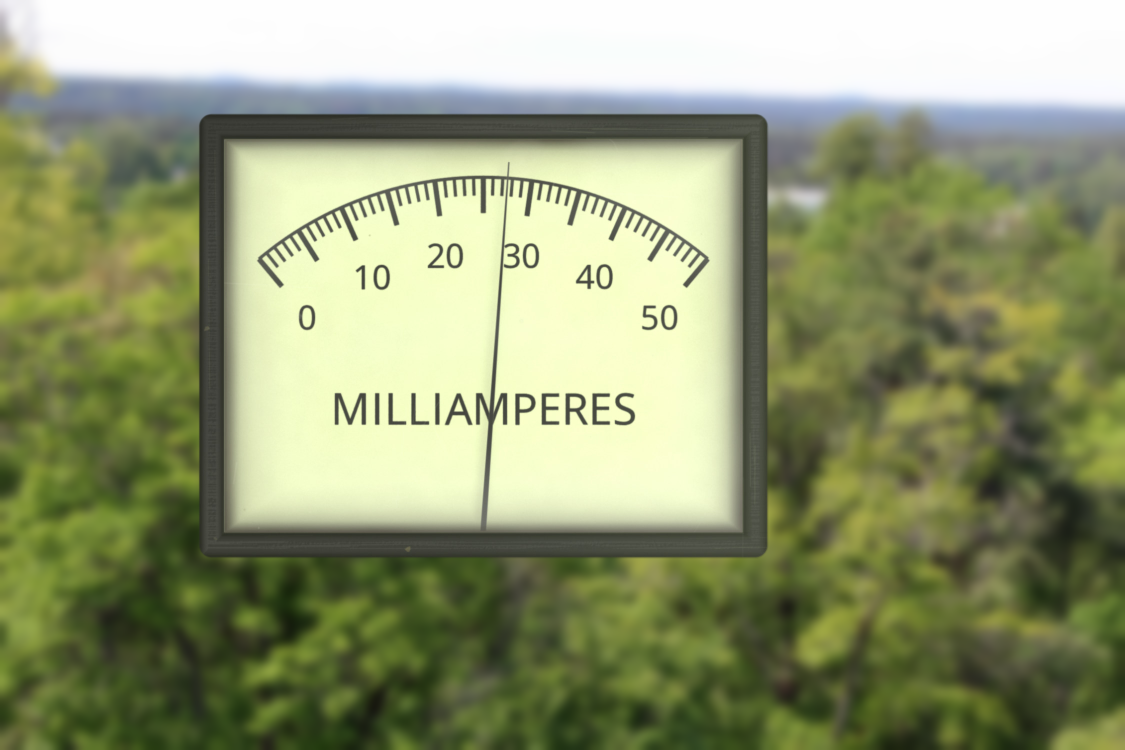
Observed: 27.5 mA
